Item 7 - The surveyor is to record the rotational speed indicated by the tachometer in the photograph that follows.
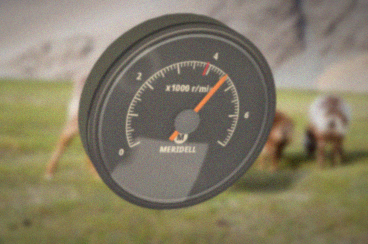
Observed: 4500 rpm
